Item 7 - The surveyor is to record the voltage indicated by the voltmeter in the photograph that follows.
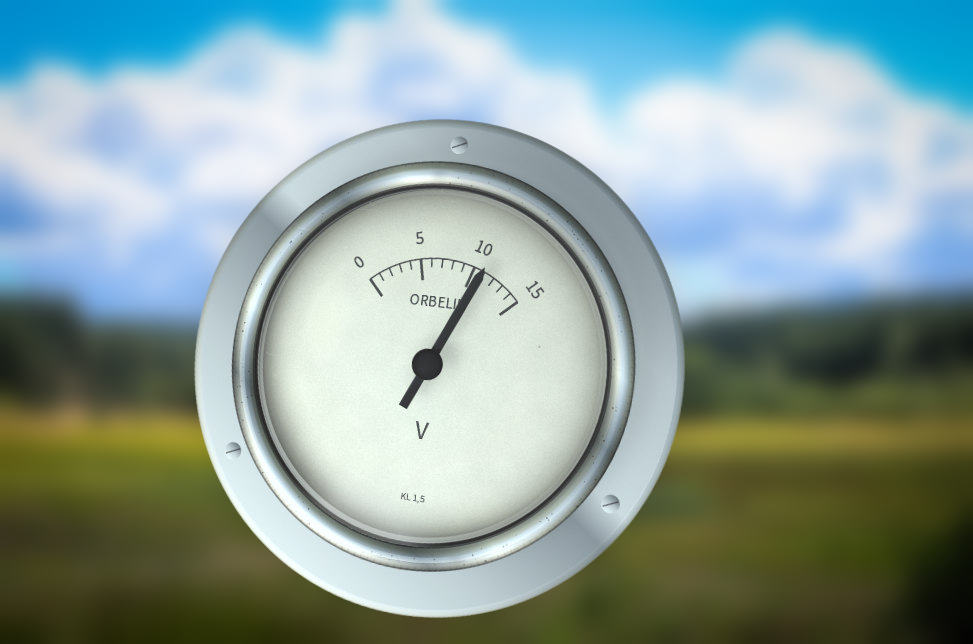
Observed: 11 V
